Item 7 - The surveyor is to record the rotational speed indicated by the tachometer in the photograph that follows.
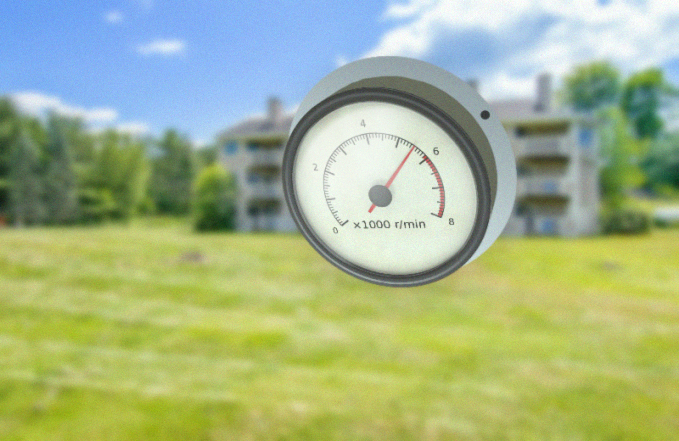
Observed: 5500 rpm
